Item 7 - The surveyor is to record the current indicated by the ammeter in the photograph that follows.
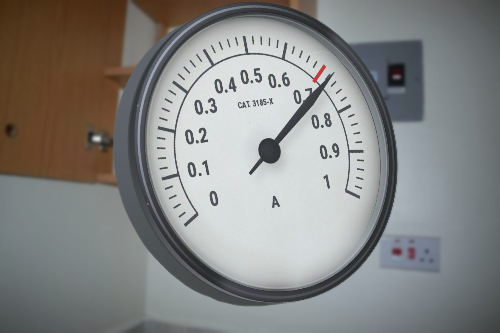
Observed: 0.72 A
